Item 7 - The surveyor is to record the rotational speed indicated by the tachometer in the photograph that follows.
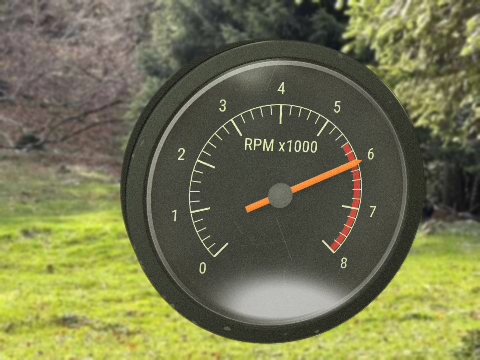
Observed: 6000 rpm
